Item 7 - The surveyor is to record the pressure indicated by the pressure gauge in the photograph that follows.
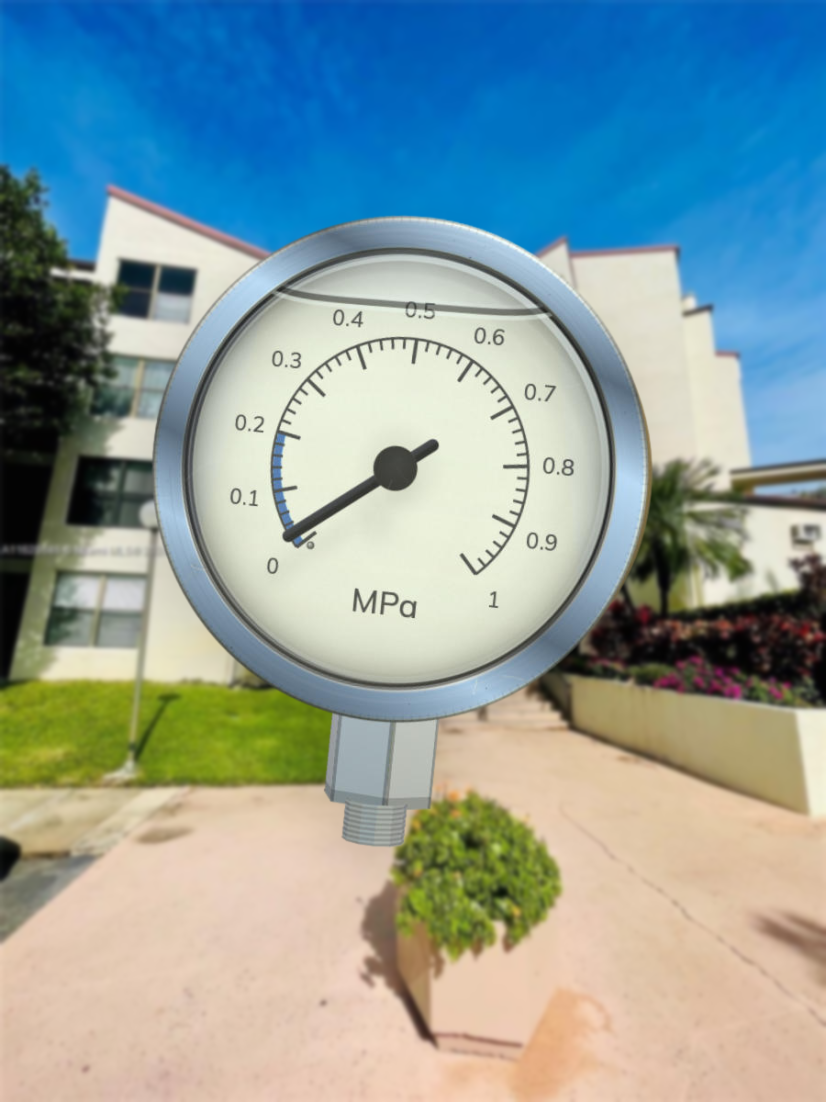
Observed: 0.02 MPa
